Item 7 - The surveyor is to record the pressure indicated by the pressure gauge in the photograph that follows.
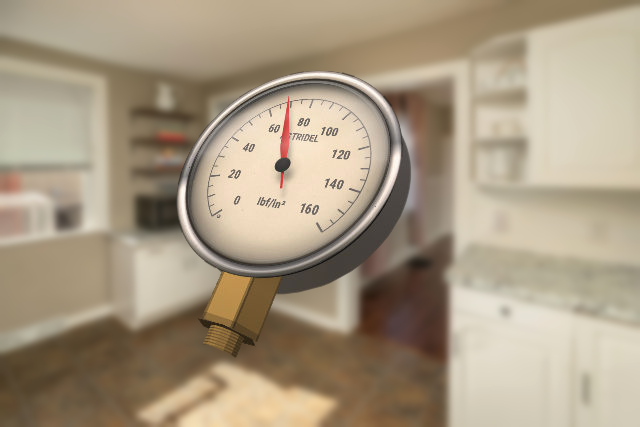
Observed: 70 psi
